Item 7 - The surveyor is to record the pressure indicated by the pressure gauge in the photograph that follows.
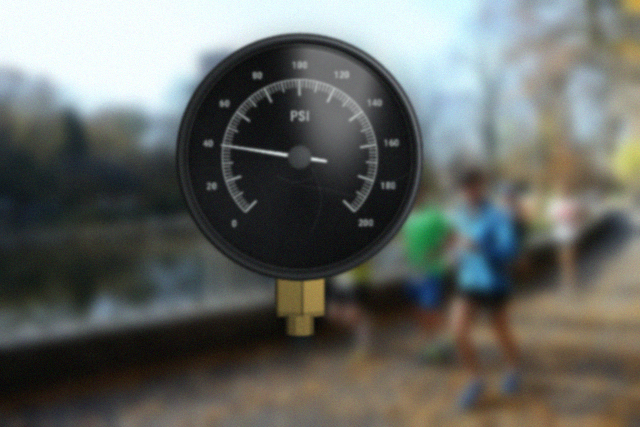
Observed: 40 psi
